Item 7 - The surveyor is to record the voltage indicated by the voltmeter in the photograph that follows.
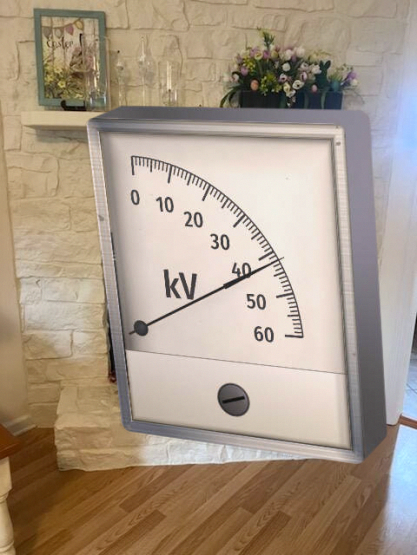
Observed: 42 kV
